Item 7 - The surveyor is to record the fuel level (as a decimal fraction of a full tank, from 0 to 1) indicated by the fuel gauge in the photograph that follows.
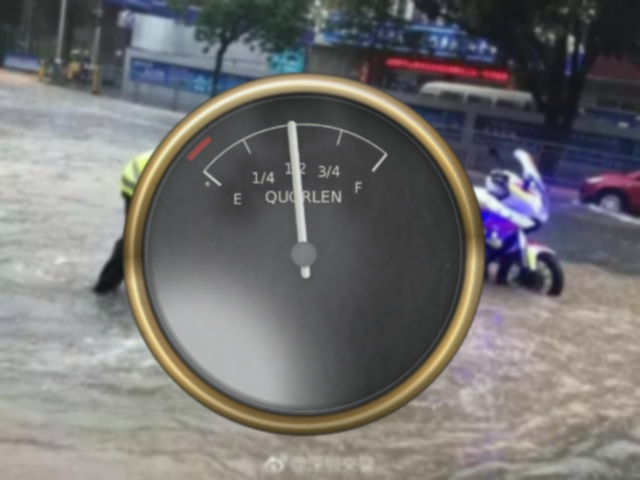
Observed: 0.5
